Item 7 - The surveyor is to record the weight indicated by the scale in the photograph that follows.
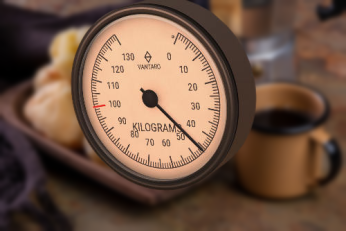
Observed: 45 kg
